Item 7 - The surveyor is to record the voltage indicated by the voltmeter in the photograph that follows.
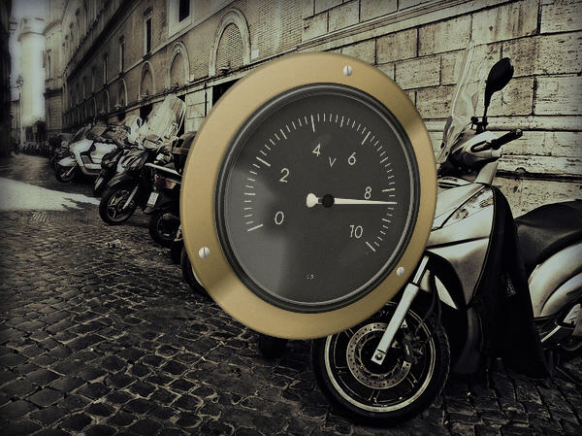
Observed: 8.4 V
